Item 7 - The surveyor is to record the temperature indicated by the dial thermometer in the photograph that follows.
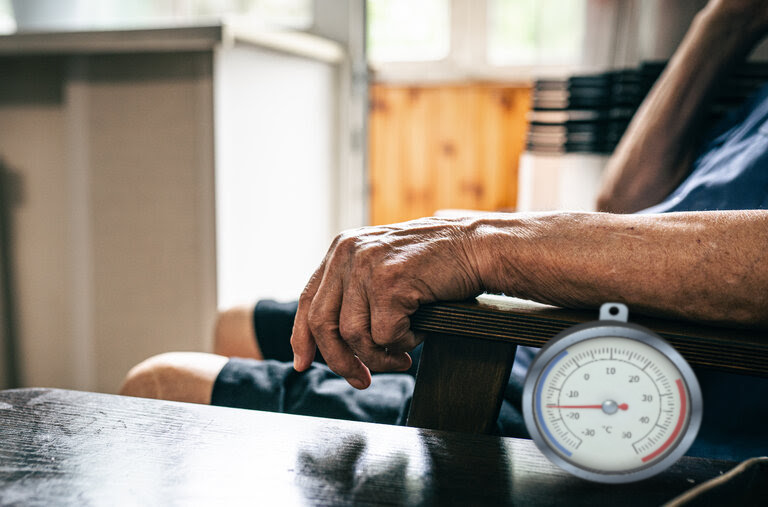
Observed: -15 °C
